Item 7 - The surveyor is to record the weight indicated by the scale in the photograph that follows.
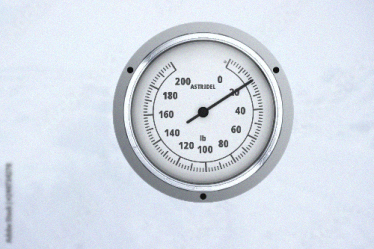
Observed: 20 lb
